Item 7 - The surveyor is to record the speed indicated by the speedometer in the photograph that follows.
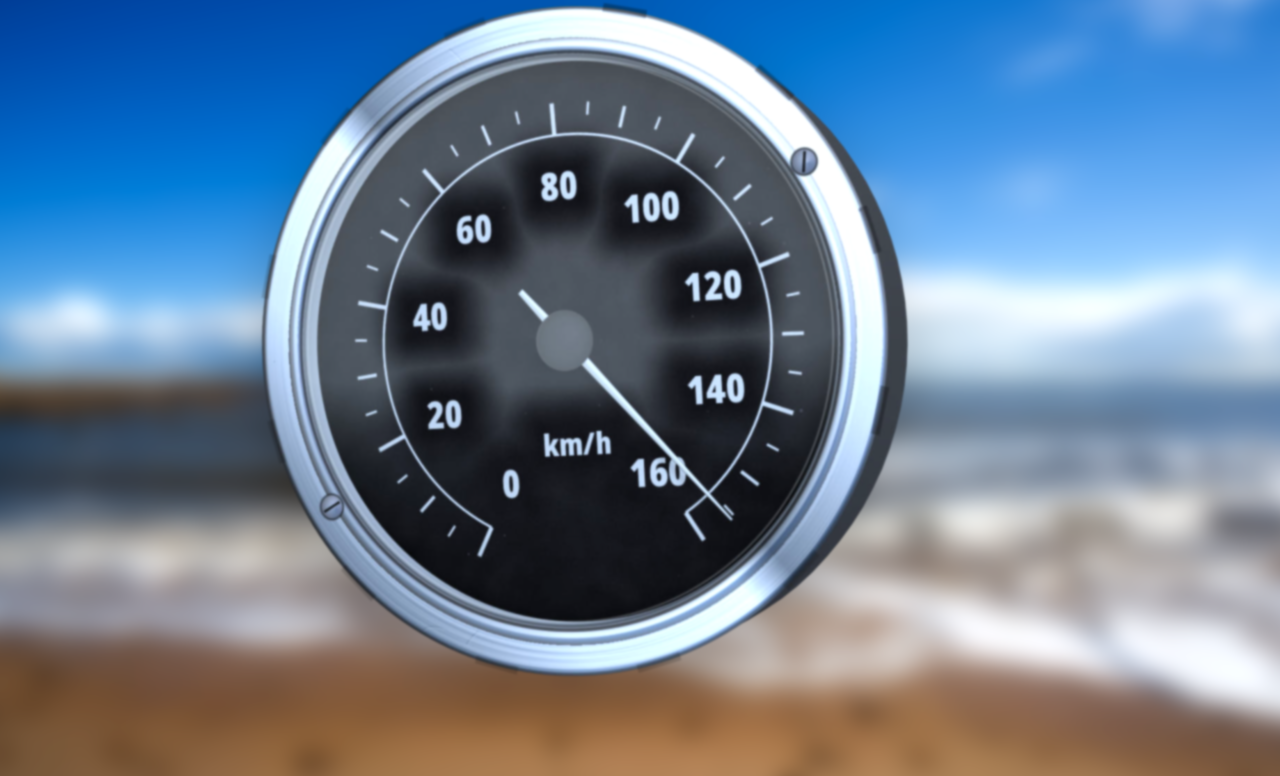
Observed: 155 km/h
